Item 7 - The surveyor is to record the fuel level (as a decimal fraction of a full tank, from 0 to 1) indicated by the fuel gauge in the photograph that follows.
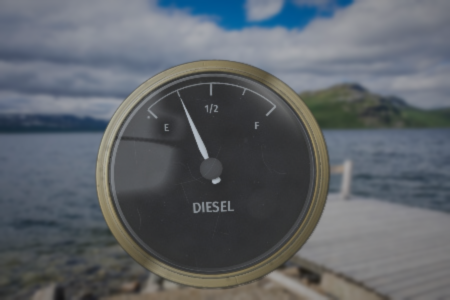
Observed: 0.25
